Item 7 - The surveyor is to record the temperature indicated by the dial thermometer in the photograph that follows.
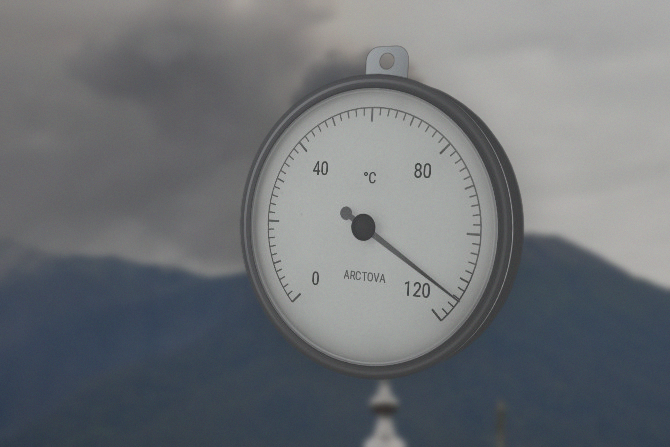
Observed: 114 °C
